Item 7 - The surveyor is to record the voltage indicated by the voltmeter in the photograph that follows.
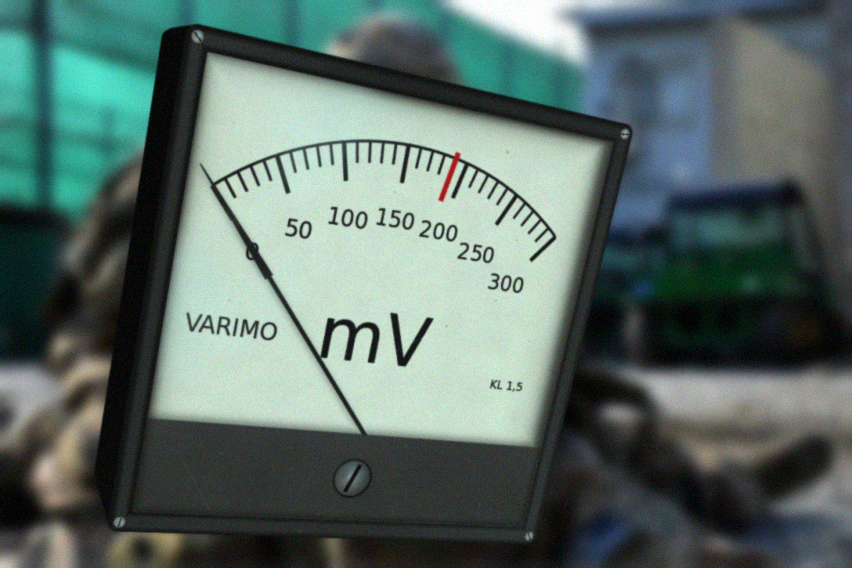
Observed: 0 mV
